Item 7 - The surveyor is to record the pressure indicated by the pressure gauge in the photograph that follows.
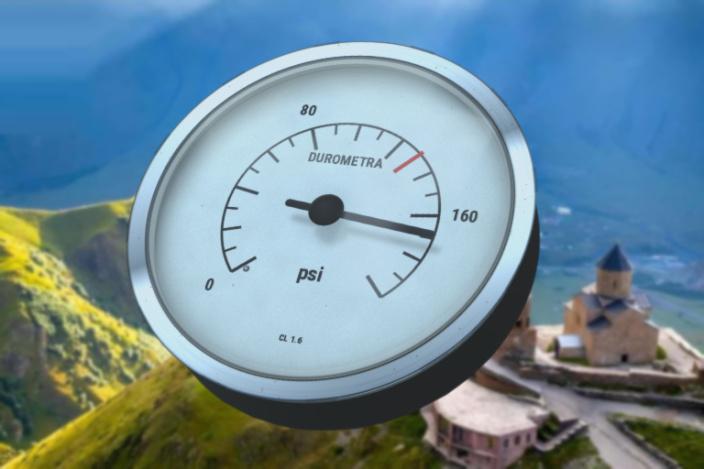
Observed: 170 psi
